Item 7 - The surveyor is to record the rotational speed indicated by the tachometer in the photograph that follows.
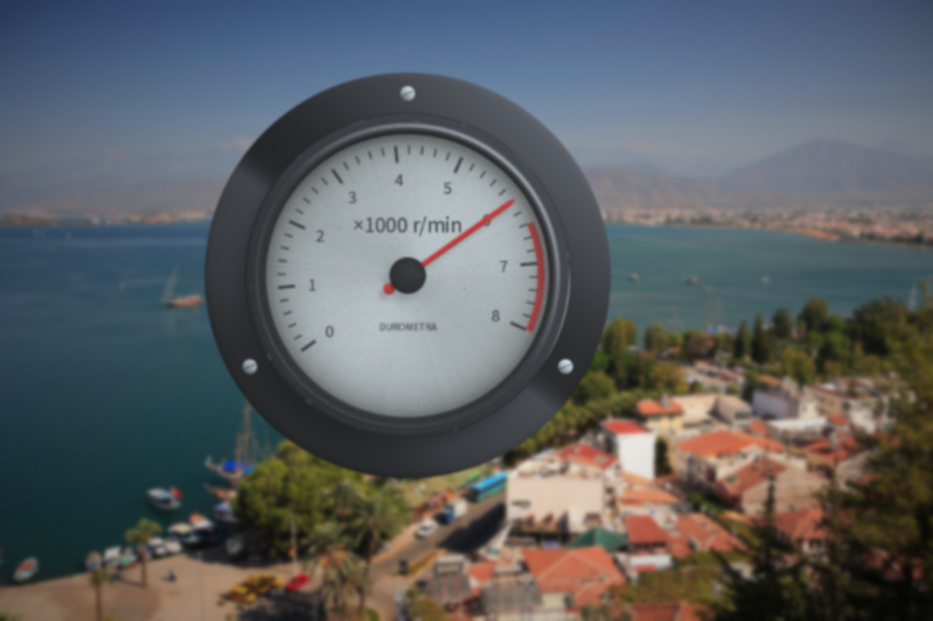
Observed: 6000 rpm
